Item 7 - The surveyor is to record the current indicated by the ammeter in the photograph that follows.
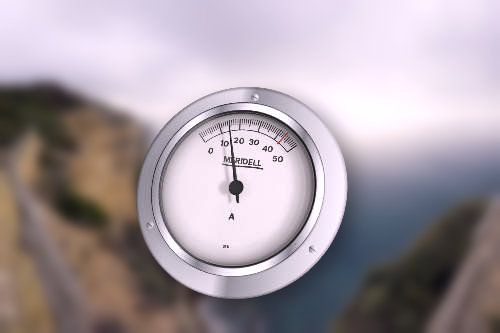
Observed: 15 A
